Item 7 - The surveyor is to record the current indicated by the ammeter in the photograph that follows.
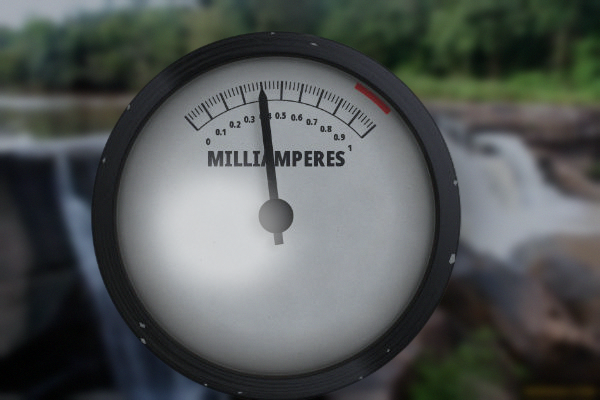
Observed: 0.4 mA
